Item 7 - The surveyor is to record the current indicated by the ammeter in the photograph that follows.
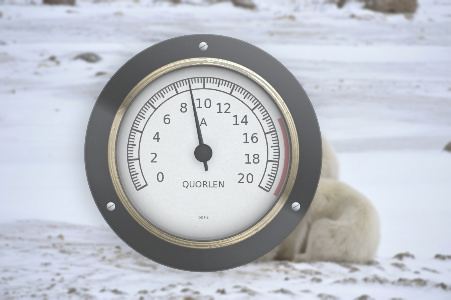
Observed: 9 A
